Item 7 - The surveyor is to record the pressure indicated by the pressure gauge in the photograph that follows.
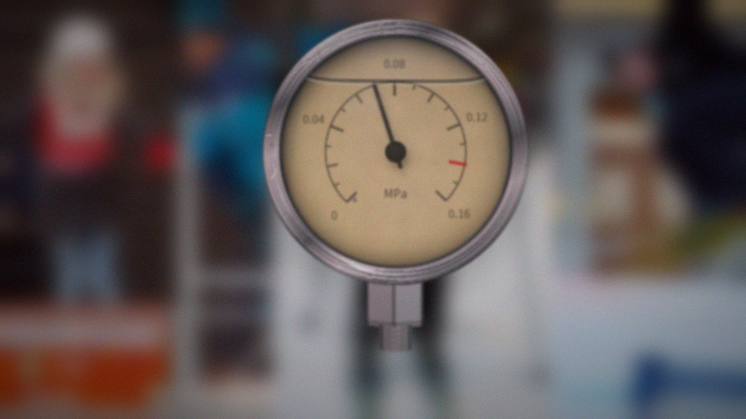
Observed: 0.07 MPa
